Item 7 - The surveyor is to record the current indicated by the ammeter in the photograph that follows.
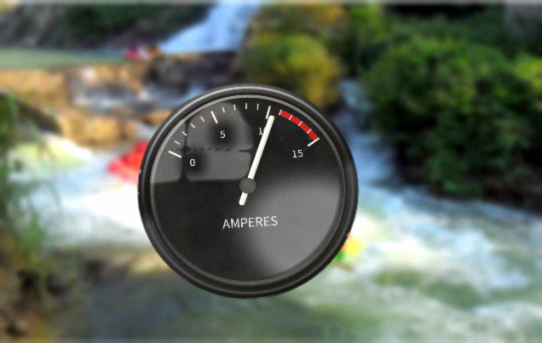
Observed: 10.5 A
